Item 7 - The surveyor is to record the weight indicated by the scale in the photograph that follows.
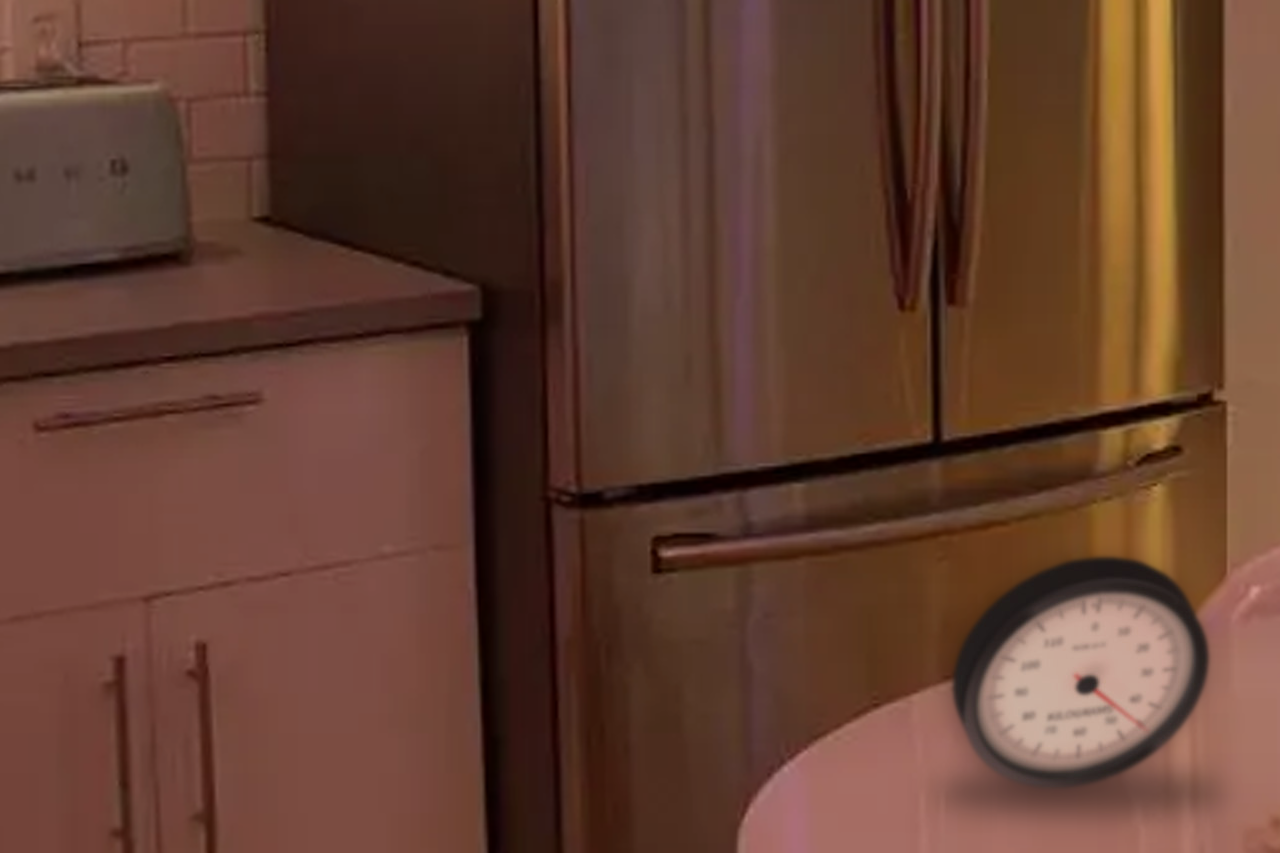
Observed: 45 kg
